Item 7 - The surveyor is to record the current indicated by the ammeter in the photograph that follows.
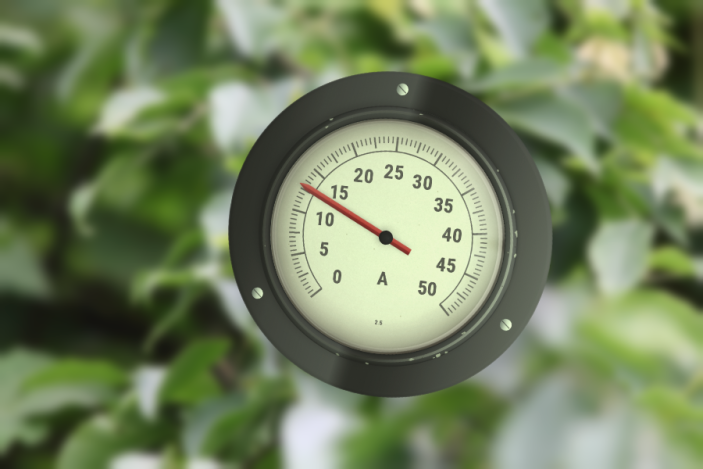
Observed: 13 A
